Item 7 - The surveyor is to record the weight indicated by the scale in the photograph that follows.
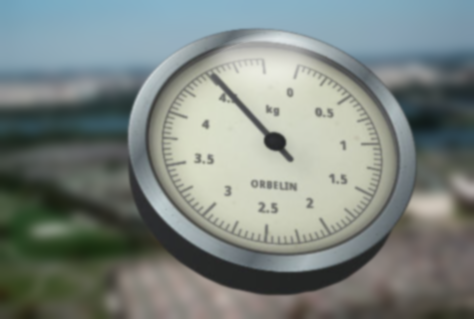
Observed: 4.5 kg
